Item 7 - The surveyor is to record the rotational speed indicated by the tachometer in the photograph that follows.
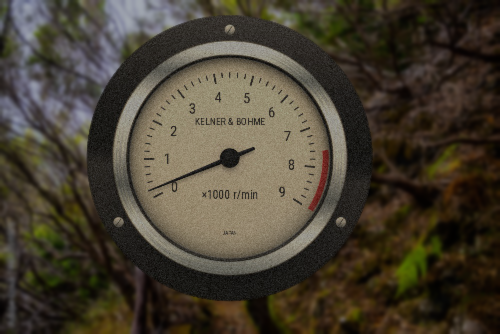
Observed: 200 rpm
